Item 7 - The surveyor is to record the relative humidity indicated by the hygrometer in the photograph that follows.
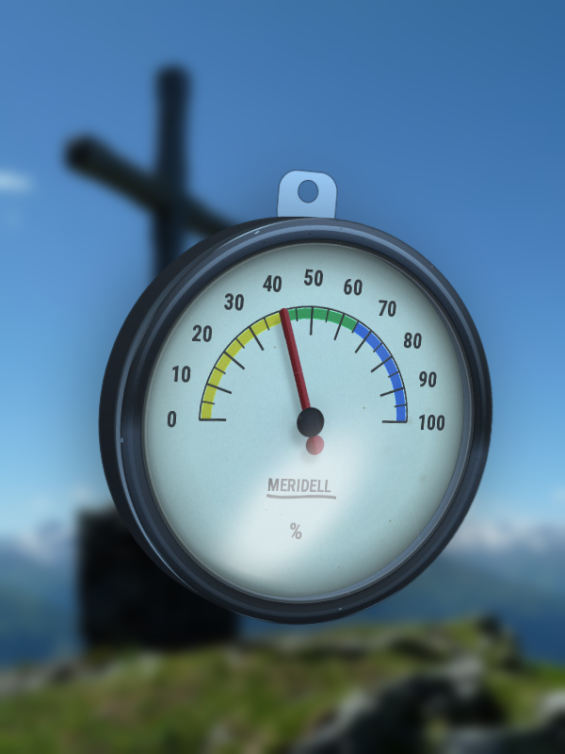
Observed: 40 %
